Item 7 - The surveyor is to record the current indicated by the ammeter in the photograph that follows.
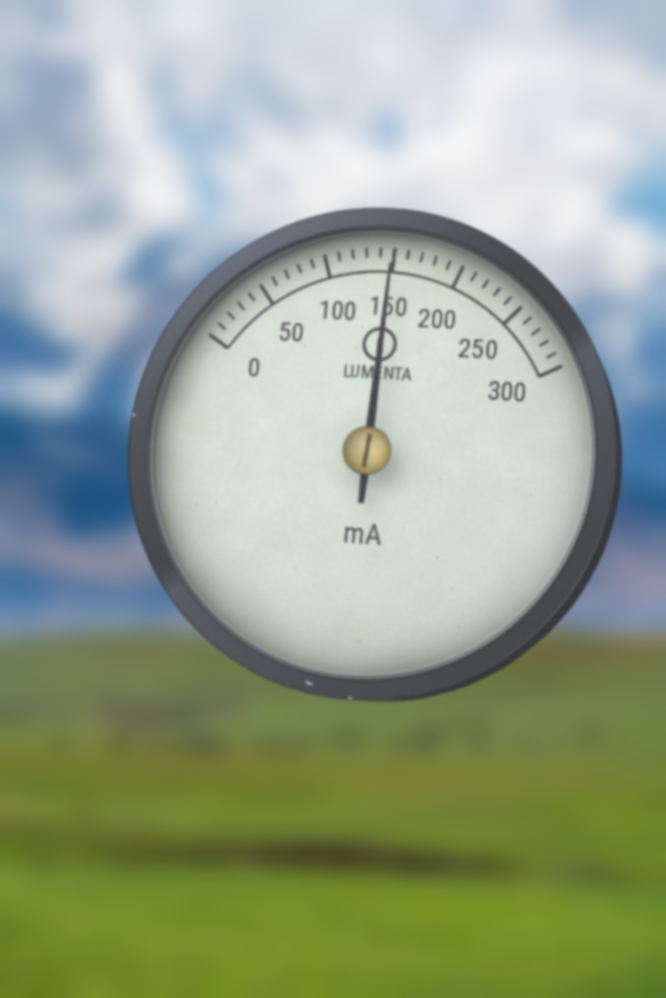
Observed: 150 mA
